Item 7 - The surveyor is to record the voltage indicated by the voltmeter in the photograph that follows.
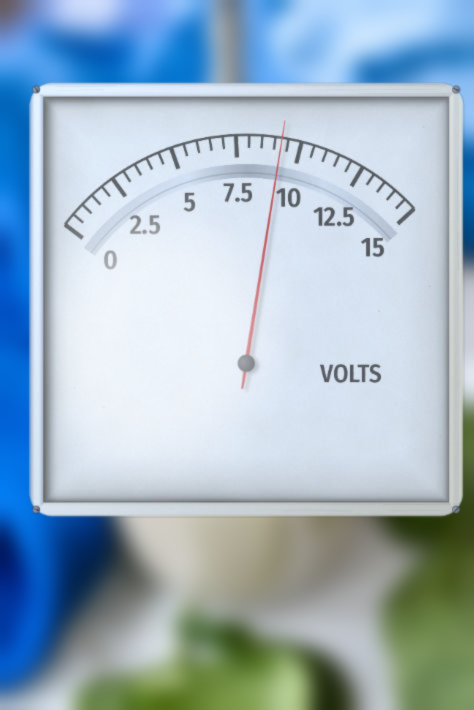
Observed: 9.25 V
